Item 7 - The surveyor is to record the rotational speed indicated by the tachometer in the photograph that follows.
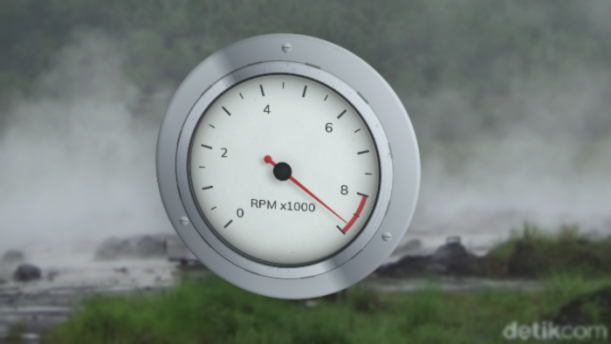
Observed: 8750 rpm
